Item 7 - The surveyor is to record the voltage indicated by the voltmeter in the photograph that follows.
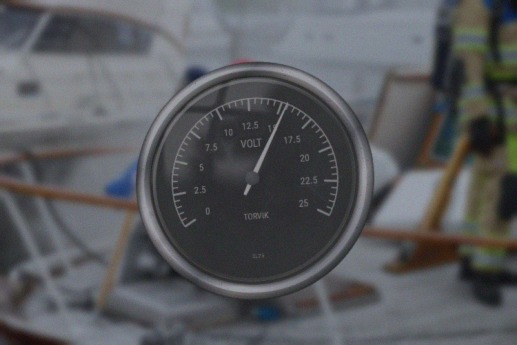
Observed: 15.5 V
